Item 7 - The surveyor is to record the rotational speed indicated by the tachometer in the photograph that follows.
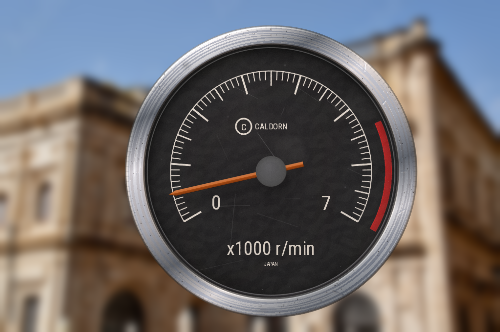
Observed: 500 rpm
